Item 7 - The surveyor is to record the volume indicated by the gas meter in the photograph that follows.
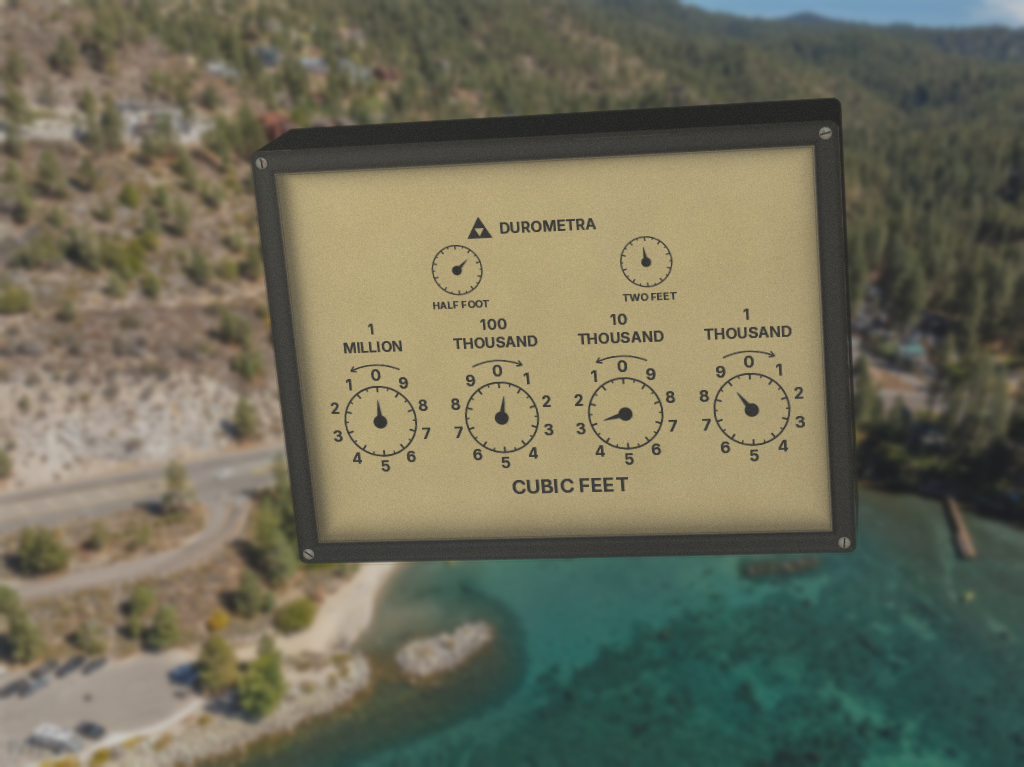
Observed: 2900 ft³
